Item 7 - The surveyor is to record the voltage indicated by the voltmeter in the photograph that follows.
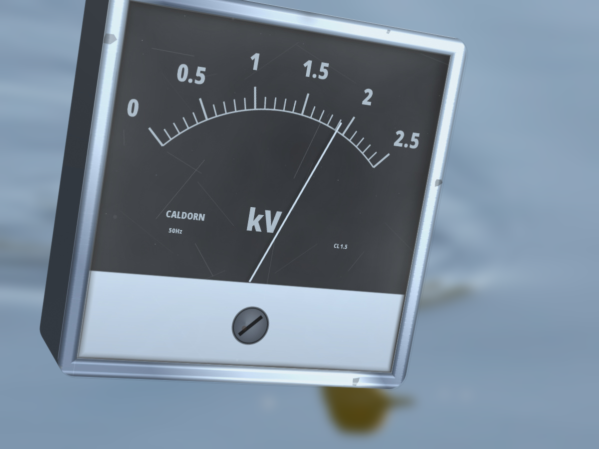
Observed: 1.9 kV
